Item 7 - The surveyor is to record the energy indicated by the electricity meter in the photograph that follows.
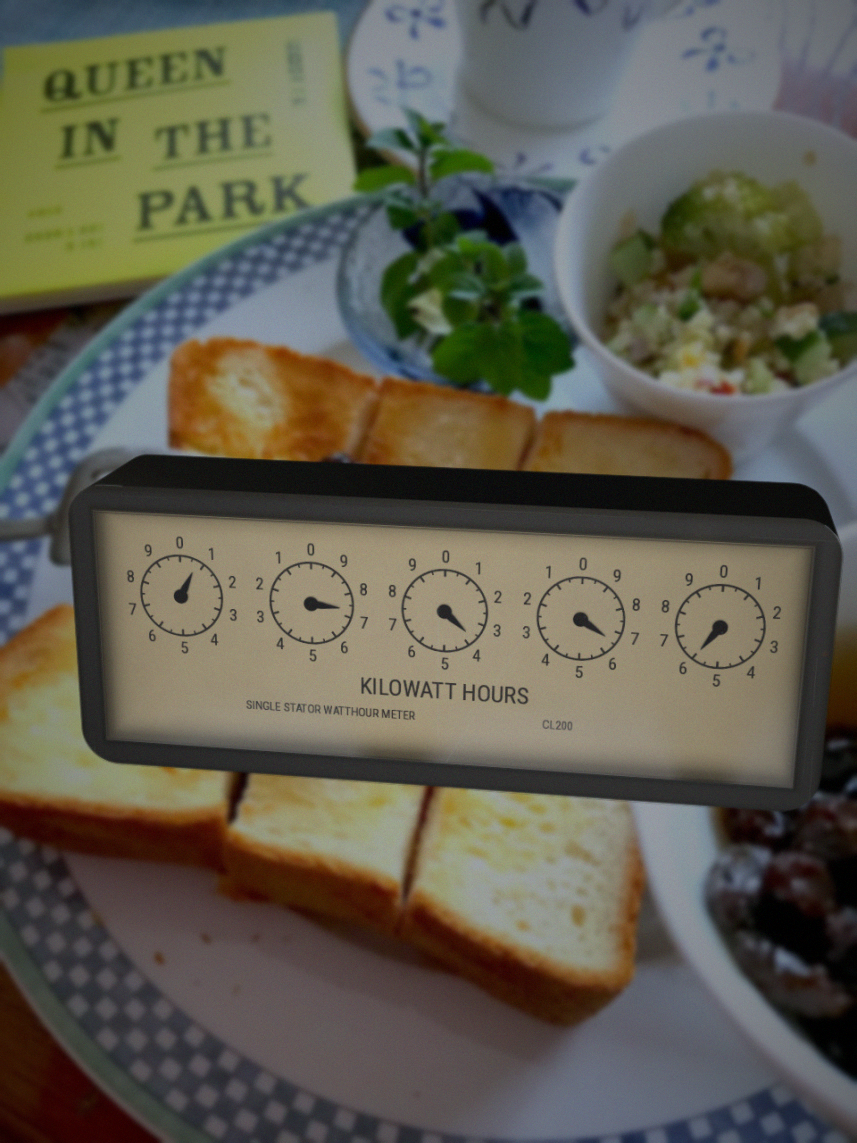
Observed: 7366 kWh
